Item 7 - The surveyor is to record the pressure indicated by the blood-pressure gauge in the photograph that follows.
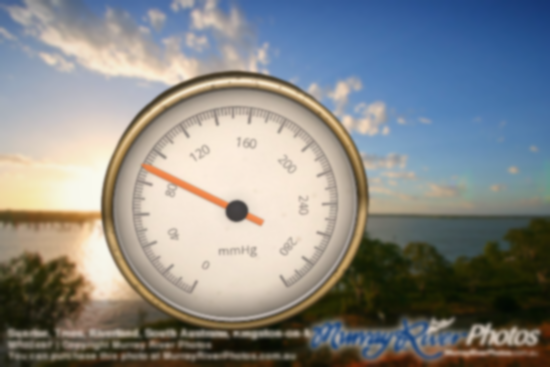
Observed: 90 mmHg
